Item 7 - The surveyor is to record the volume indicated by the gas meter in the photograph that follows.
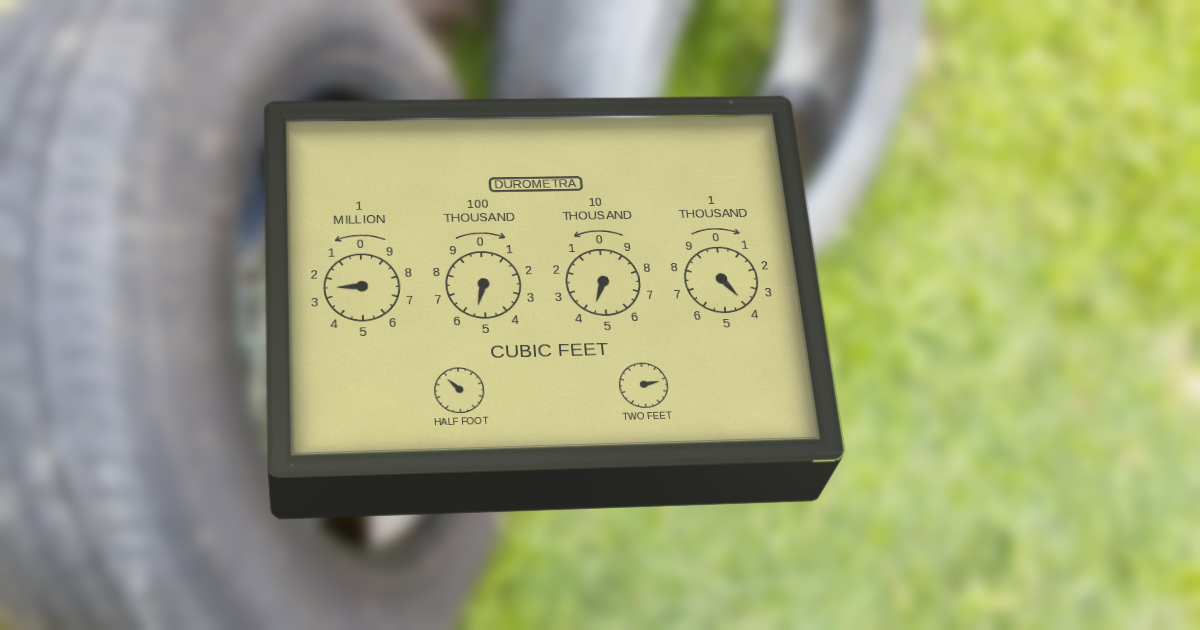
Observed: 254400 ft³
